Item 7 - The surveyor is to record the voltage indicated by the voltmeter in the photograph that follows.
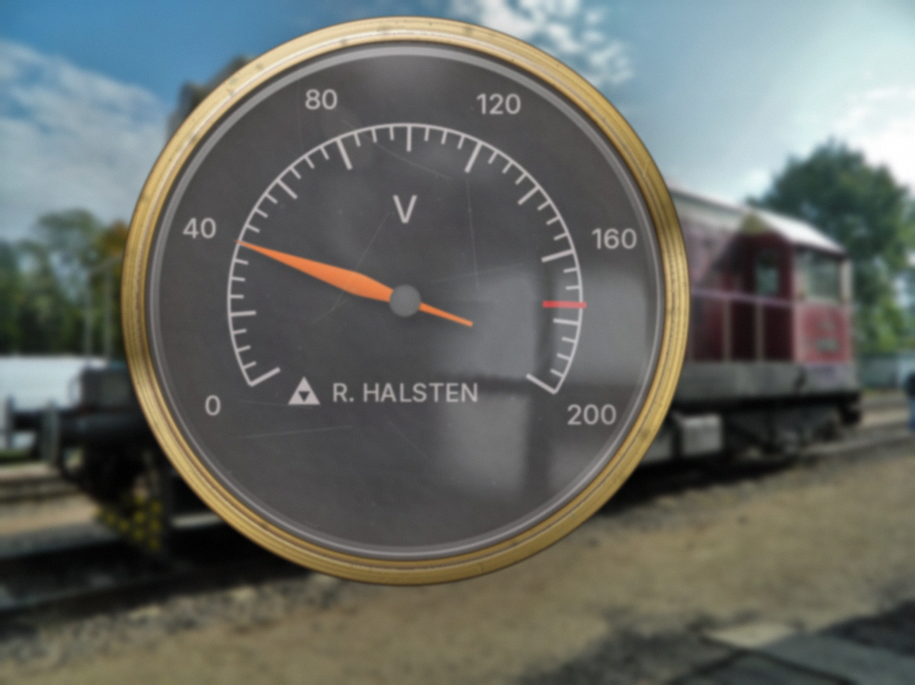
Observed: 40 V
